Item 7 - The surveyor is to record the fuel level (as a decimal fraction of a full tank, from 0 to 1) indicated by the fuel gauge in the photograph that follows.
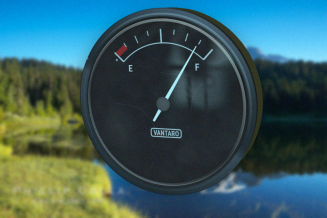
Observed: 0.875
